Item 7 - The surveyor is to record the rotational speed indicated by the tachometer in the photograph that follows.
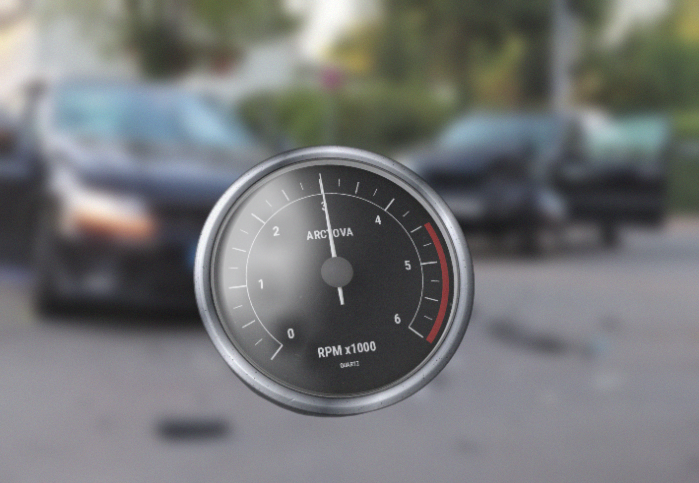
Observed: 3000 rpm
